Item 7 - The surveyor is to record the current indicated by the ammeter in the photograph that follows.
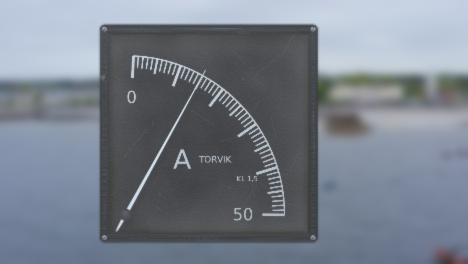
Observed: 15 A
